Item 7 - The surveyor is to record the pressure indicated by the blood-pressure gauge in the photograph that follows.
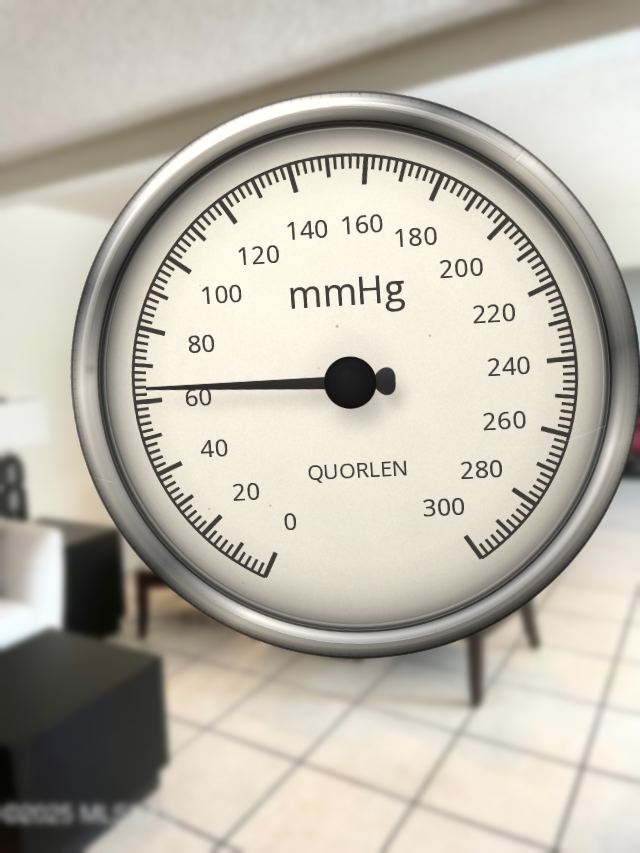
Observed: 64 mmHg
